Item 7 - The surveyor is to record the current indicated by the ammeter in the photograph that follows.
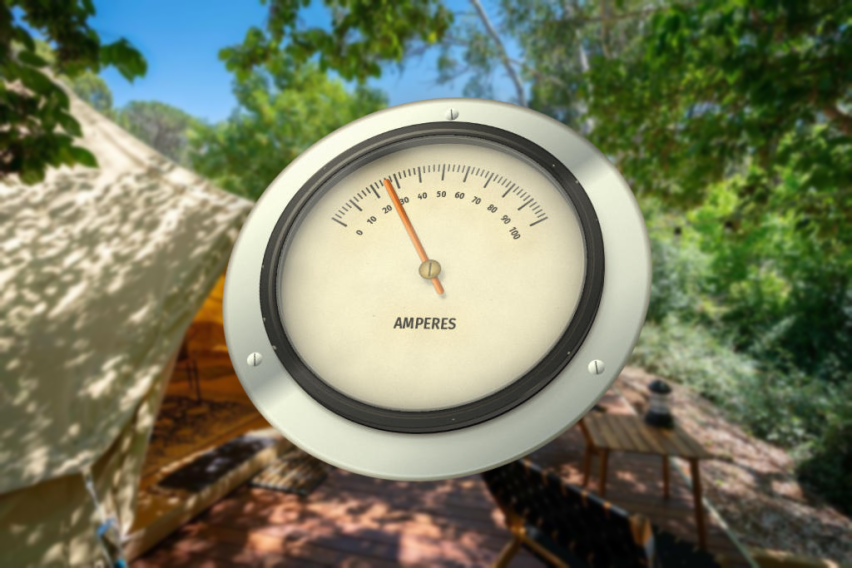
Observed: 26 A
